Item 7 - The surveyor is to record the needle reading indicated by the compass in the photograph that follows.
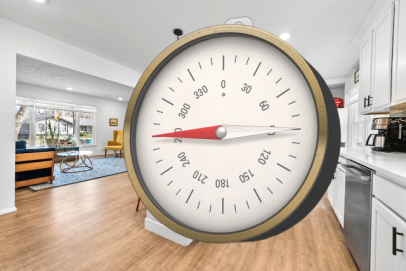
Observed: 270 °
